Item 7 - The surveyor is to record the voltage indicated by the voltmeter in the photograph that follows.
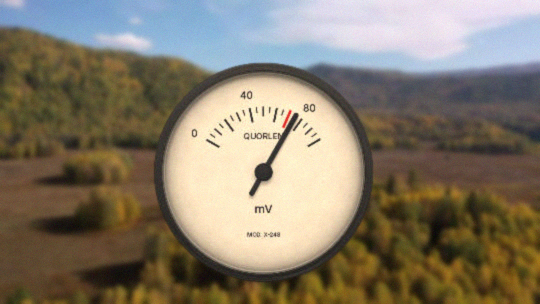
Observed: 75 mV
